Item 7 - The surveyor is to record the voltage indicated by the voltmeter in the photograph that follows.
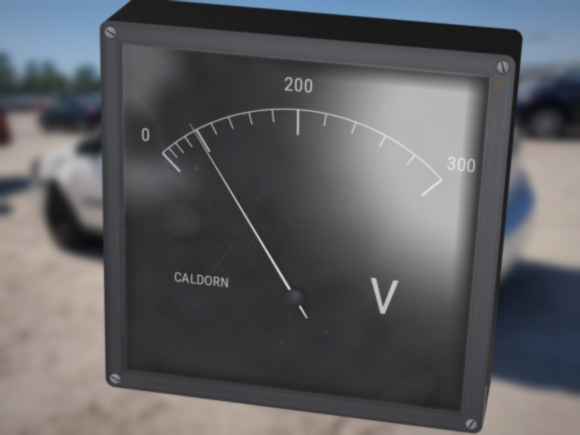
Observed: 100 V
